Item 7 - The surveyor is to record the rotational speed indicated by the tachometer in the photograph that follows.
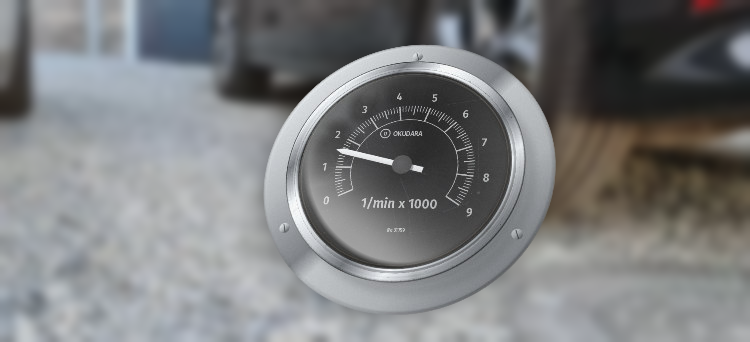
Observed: 1500 rpm
